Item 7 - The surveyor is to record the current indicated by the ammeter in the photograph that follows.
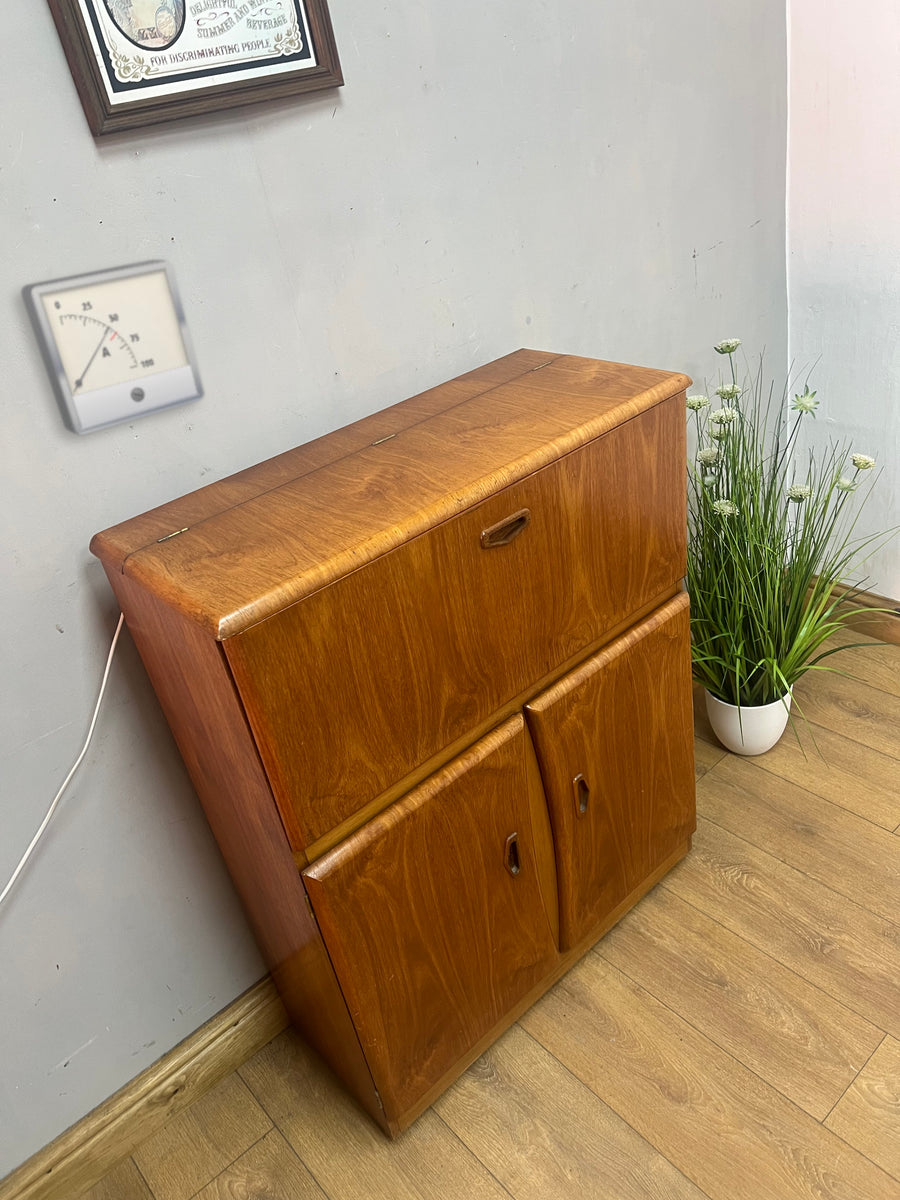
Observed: 50 A
